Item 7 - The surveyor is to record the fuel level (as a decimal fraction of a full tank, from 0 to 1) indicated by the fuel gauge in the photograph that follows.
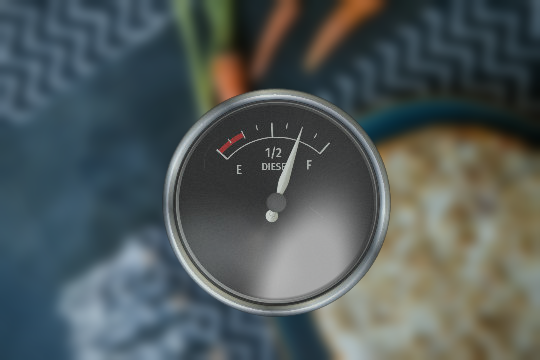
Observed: 0.75
